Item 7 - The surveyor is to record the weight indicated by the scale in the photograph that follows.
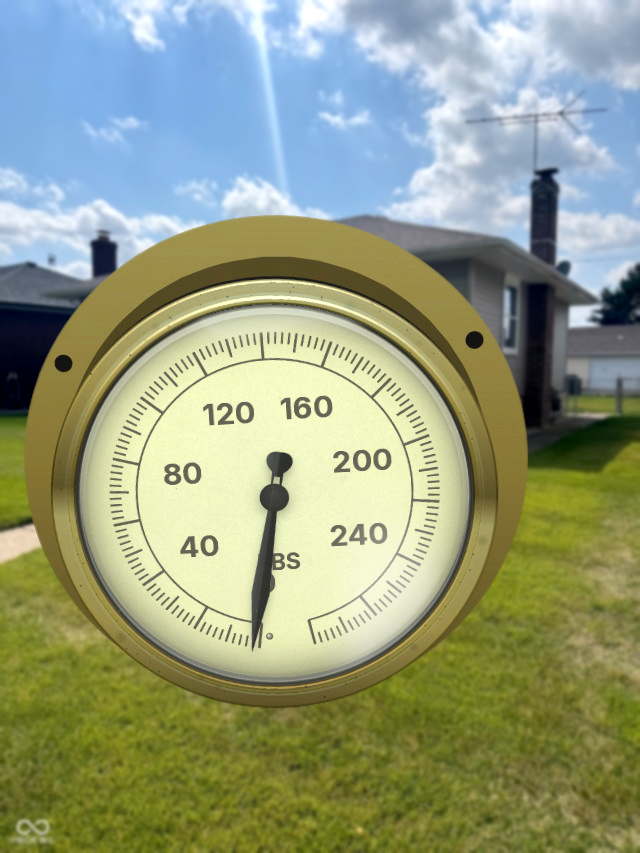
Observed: 2 lb
